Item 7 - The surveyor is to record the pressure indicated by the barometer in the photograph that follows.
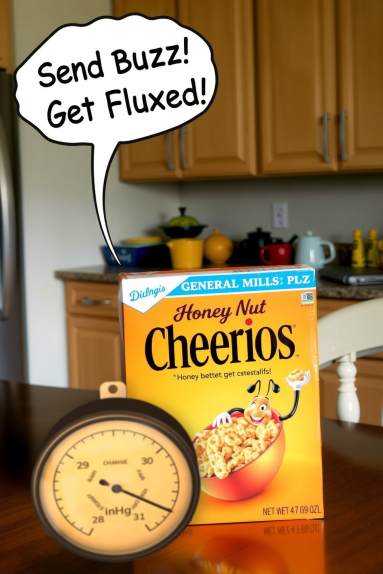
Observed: 30.7 inHg
